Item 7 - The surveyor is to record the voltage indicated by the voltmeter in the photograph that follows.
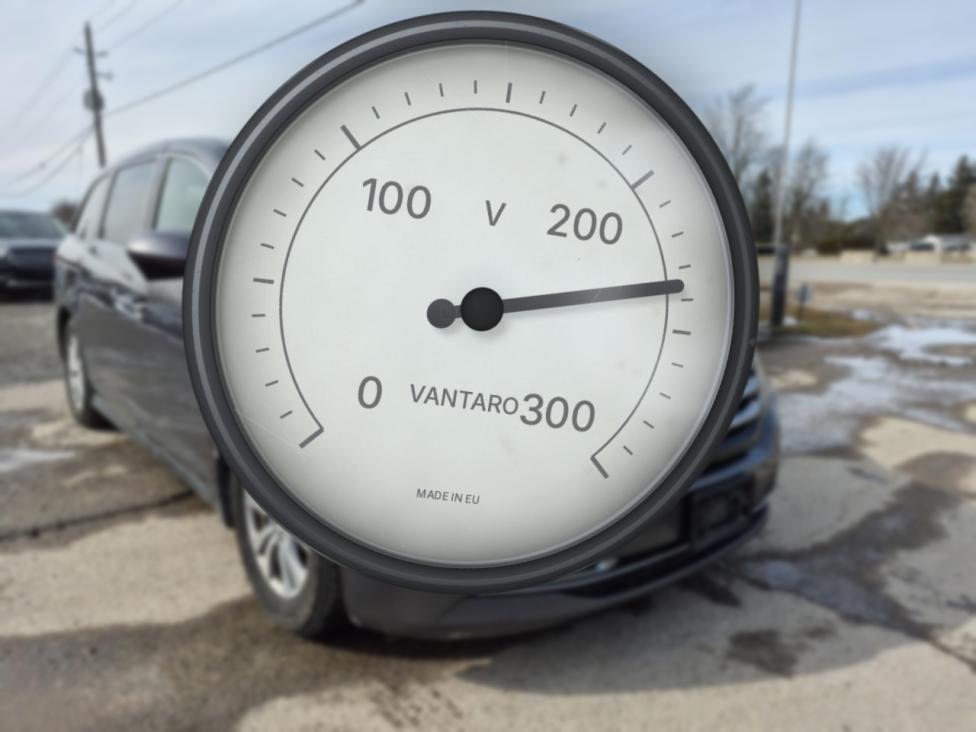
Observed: 235 V
